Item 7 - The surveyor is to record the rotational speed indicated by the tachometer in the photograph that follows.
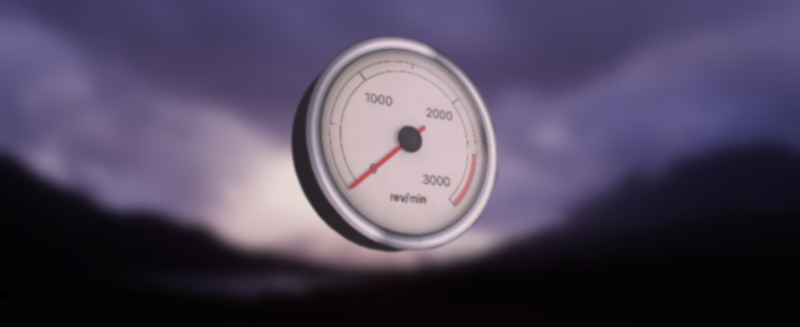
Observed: 0 rpm
